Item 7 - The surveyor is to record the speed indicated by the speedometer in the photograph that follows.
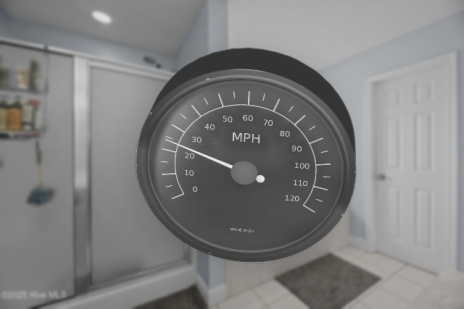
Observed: 25 mph
